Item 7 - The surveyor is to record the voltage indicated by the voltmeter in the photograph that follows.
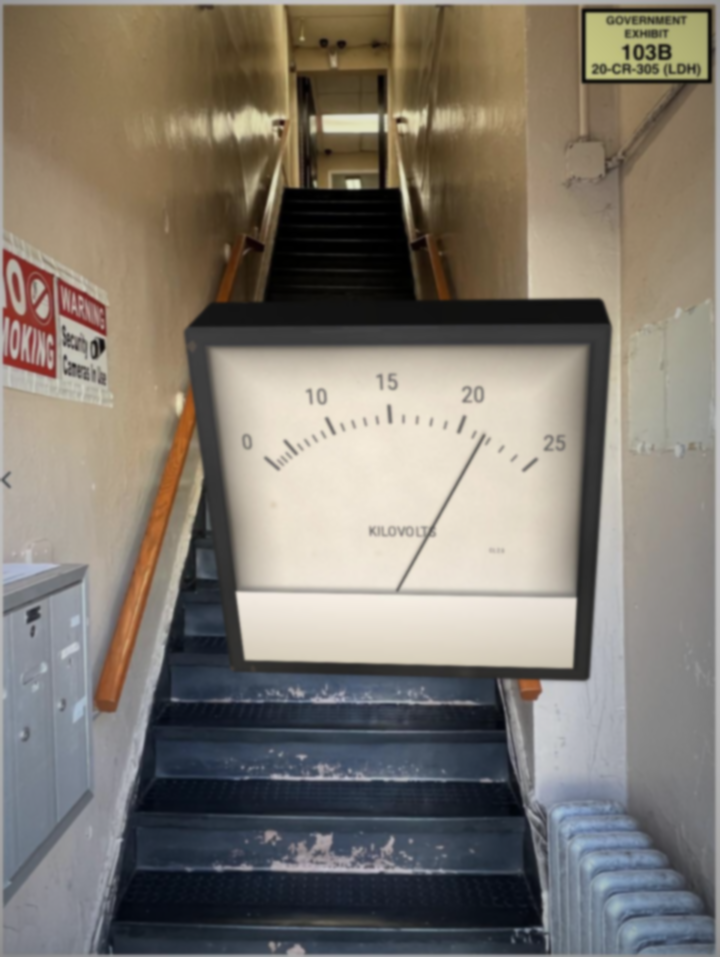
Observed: 21.5 kV
